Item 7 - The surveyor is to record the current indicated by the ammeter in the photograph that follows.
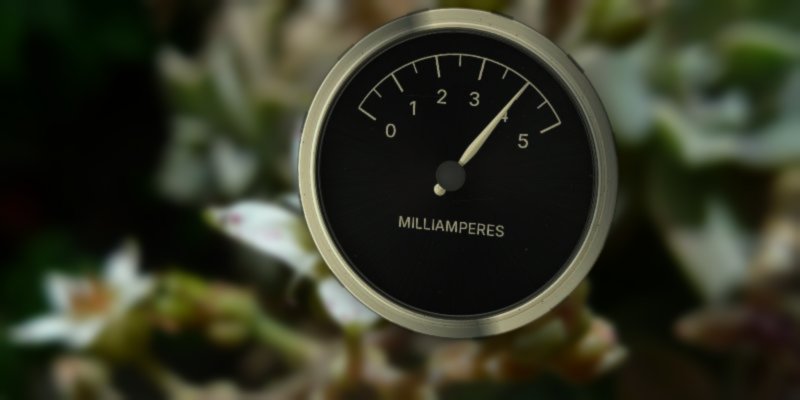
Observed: 4 mA
